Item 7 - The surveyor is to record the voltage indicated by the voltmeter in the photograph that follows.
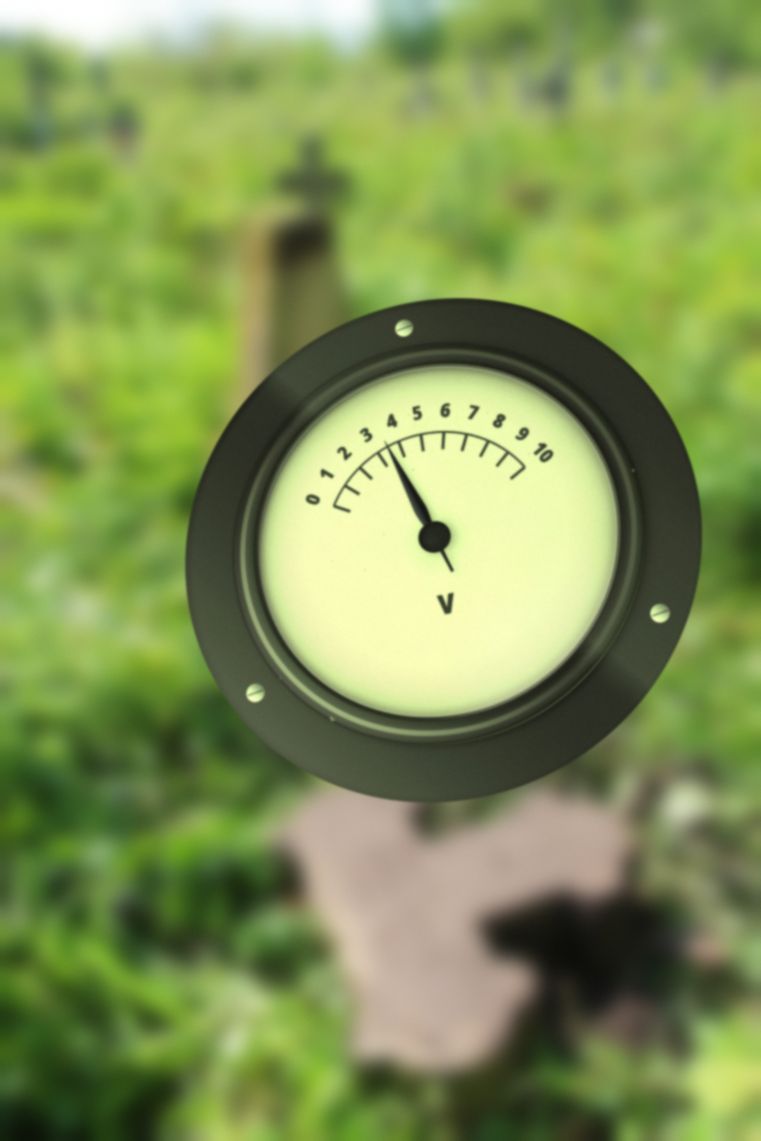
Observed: 3.5 V
